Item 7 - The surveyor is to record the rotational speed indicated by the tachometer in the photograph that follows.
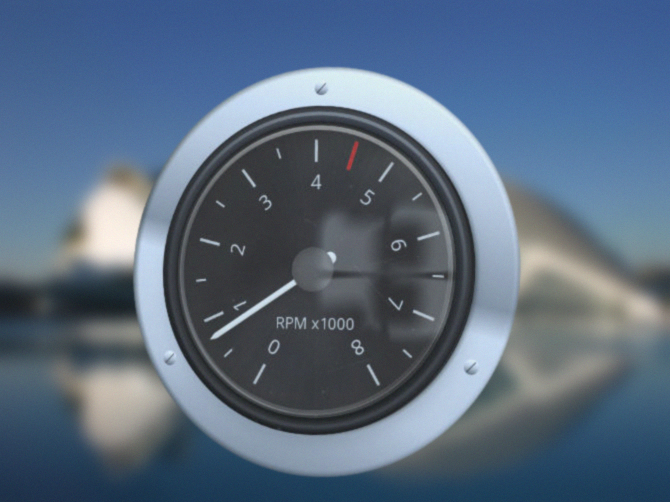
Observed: 750 rpm
